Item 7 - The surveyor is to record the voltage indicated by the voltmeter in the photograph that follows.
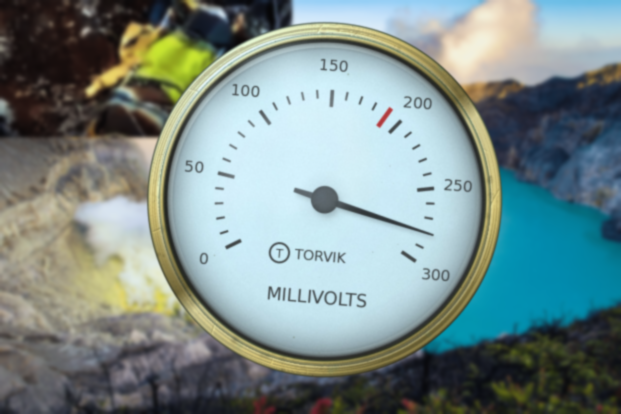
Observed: 280 mV
